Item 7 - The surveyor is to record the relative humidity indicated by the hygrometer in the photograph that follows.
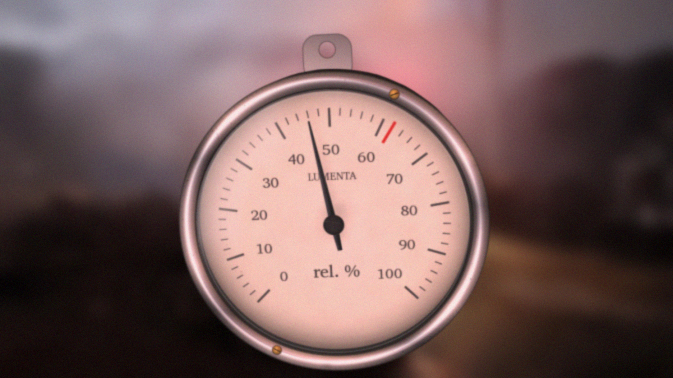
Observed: 46 %
